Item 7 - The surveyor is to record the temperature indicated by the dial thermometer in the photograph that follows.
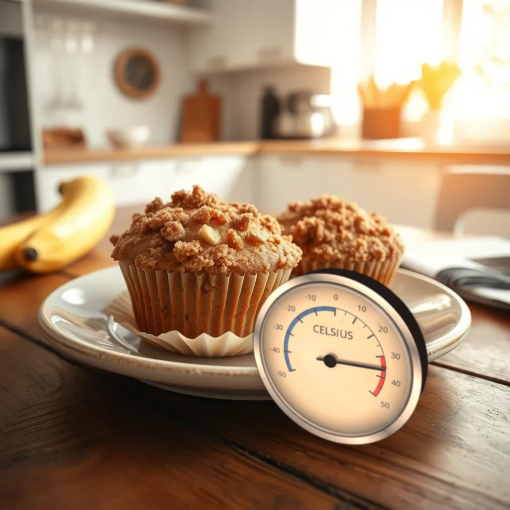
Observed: 35 °C
